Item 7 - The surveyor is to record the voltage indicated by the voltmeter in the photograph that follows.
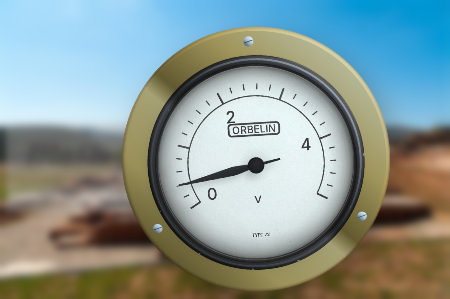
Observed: 0.4 V
